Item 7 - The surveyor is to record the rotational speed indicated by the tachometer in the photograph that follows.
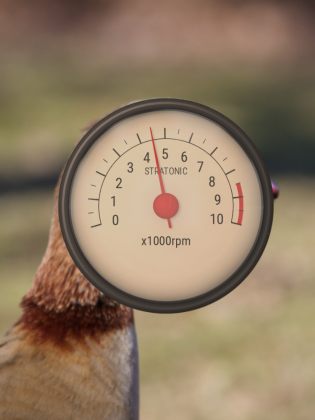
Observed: 4500 rpm
